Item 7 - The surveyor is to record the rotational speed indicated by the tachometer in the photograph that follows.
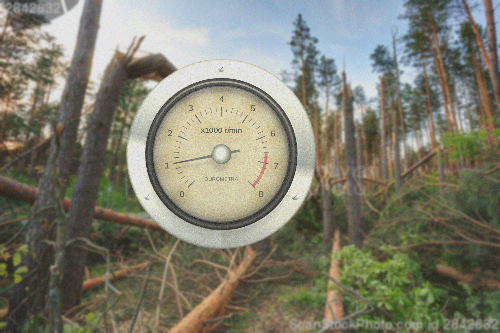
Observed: 1000 rpm
